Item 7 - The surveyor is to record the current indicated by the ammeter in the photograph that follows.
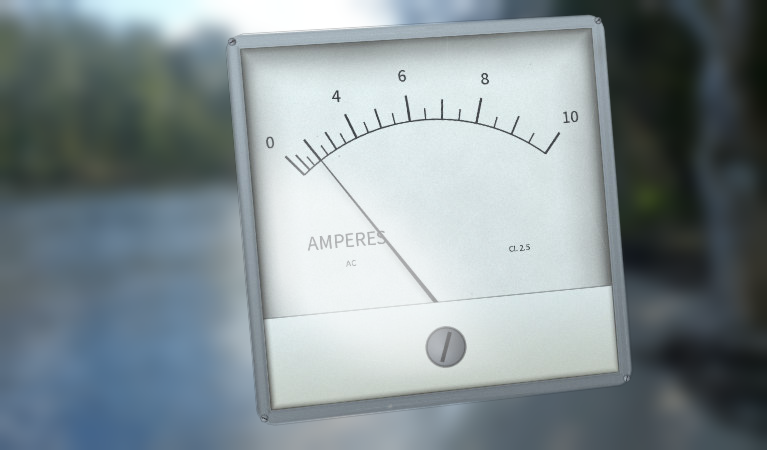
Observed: 2 A
